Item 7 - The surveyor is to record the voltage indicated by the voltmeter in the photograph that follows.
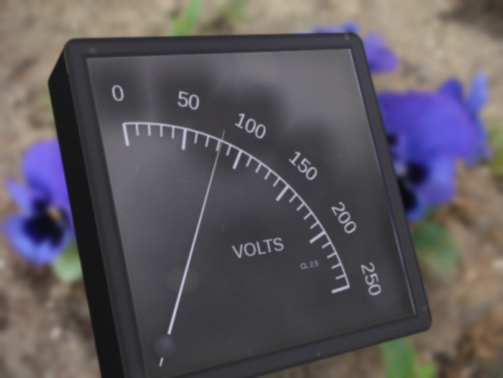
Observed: 80 V
